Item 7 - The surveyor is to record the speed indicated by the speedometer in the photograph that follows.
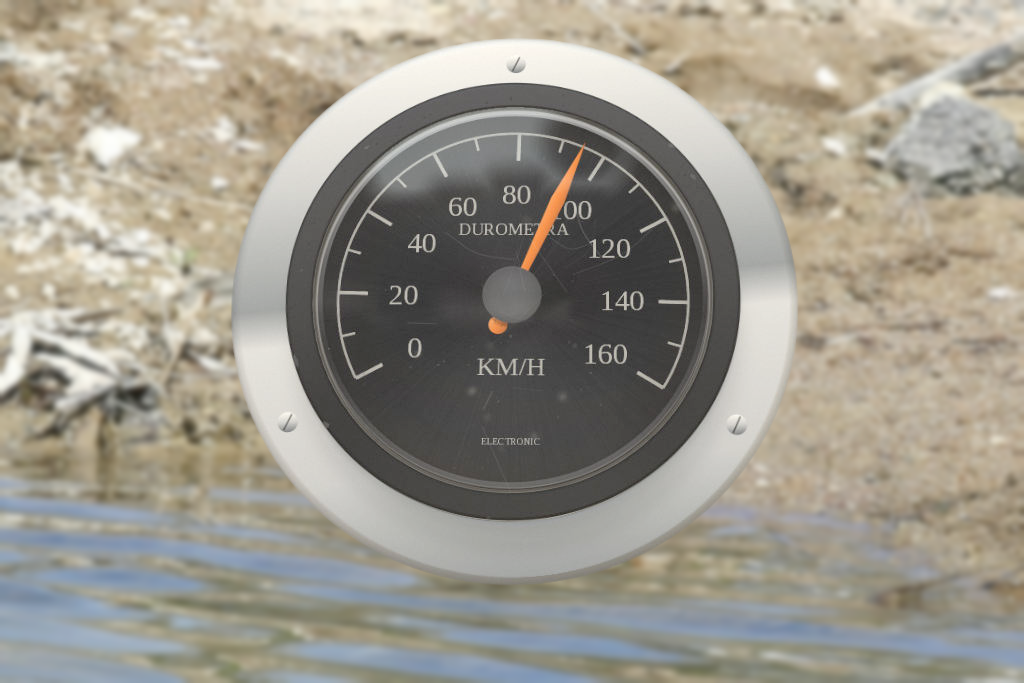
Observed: 95 km/h
